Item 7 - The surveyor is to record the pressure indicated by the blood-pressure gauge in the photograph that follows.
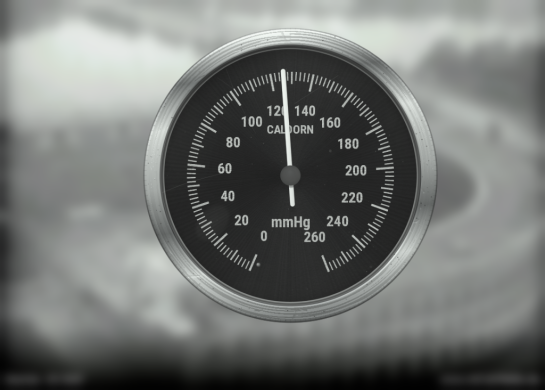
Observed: 126 mmHg
